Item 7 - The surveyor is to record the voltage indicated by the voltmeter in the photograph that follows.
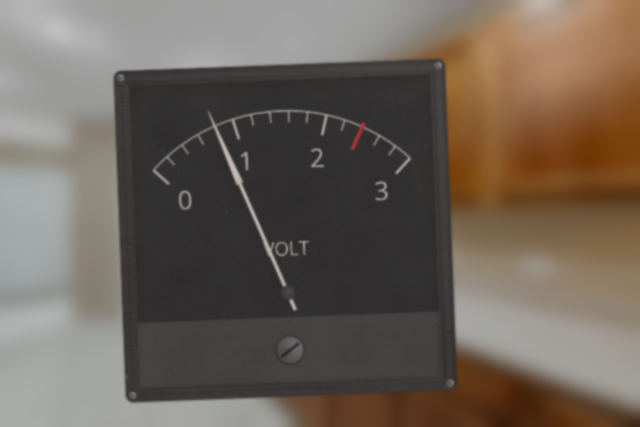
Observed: 0.8 V
